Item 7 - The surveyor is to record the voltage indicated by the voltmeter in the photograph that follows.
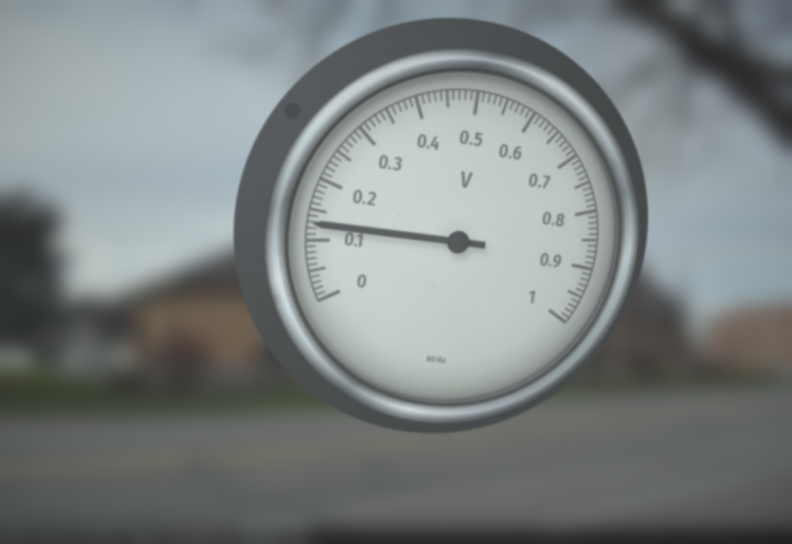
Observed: 0.13 V
